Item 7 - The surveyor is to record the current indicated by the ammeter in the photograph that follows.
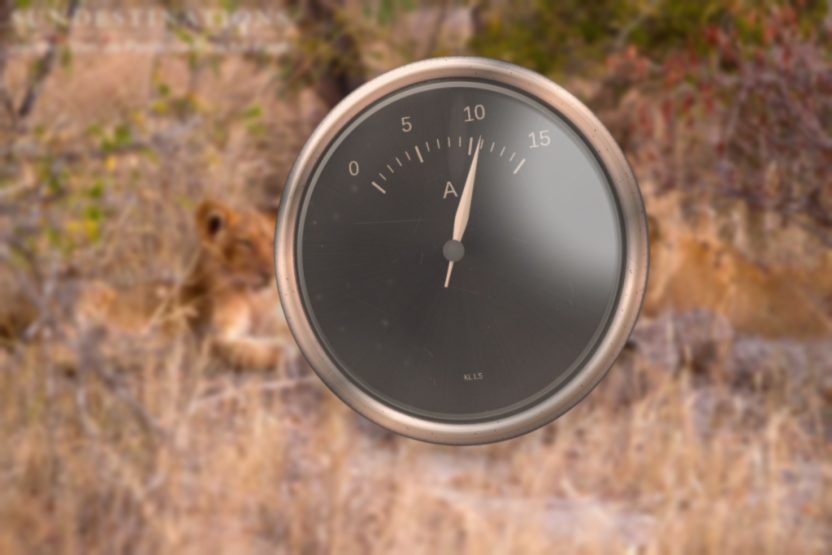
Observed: 11 A
